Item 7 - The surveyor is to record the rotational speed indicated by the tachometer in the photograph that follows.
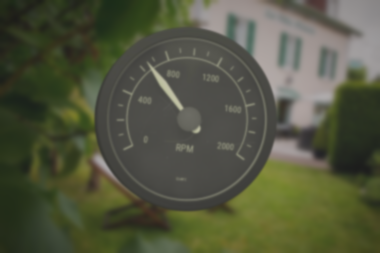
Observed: 650 rpm
